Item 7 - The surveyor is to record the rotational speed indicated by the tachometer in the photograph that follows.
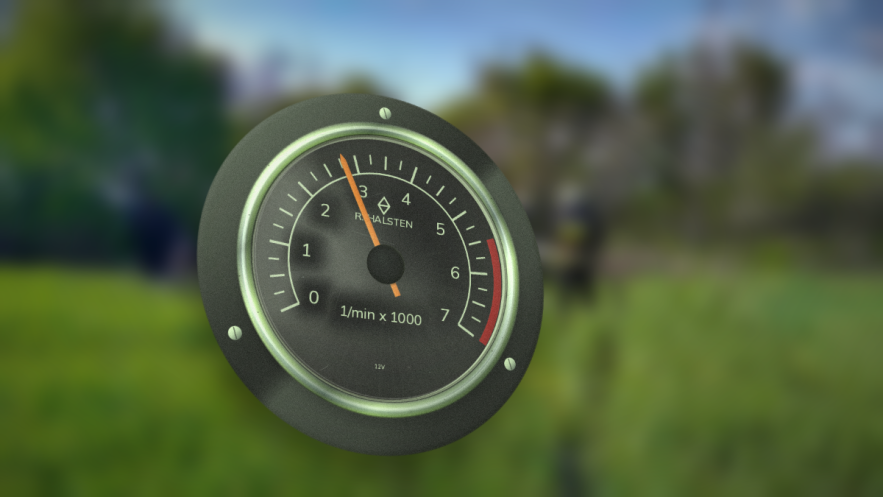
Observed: 2750 rpm
